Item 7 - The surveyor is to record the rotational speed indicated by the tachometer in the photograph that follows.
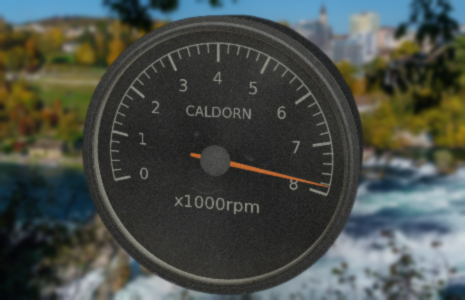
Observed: 7800 rpm
